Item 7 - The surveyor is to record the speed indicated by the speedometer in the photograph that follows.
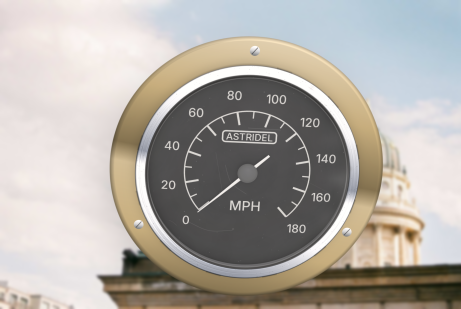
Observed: 0 mph
